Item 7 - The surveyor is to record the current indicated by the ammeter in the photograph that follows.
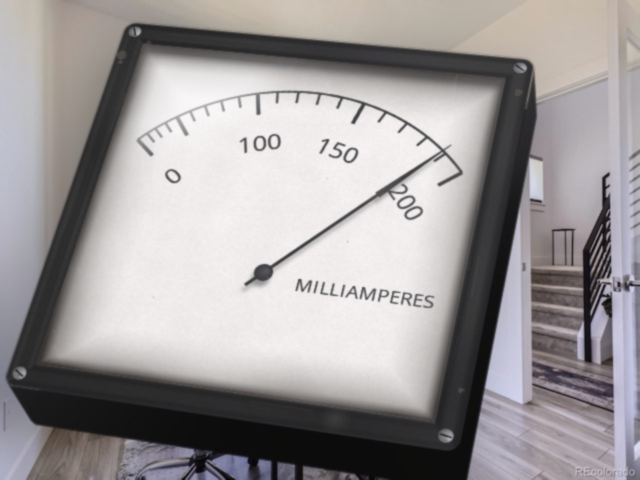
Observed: 190 mA
